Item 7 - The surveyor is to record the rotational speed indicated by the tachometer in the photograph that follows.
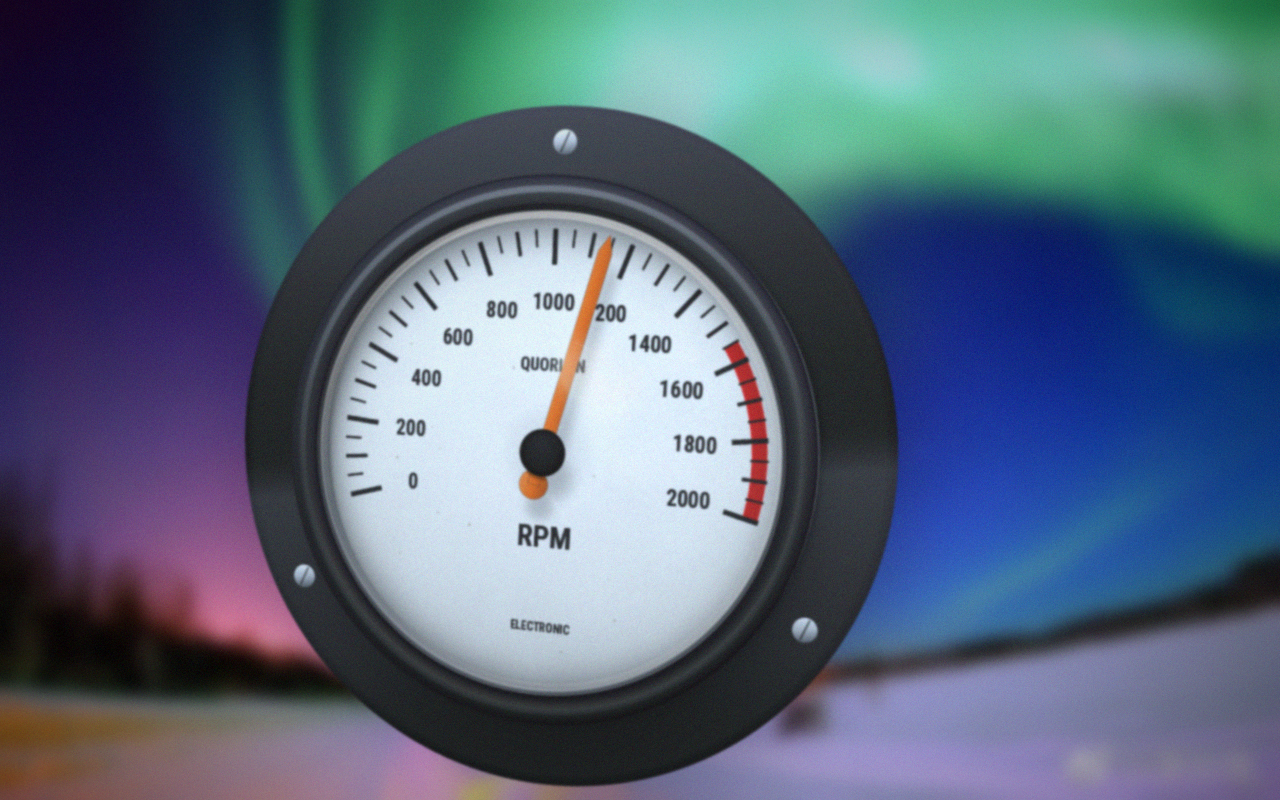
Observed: 1150 rpm
